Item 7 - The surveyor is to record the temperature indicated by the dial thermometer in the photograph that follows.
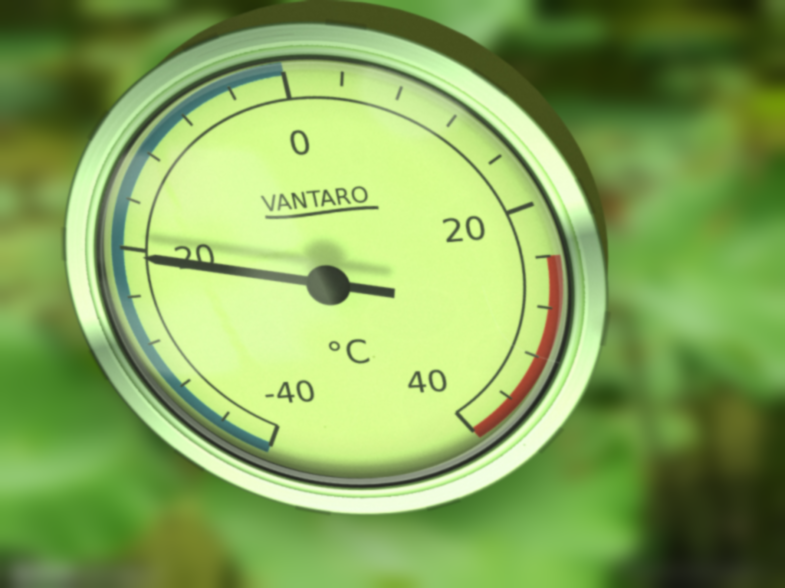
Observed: -20 °C
